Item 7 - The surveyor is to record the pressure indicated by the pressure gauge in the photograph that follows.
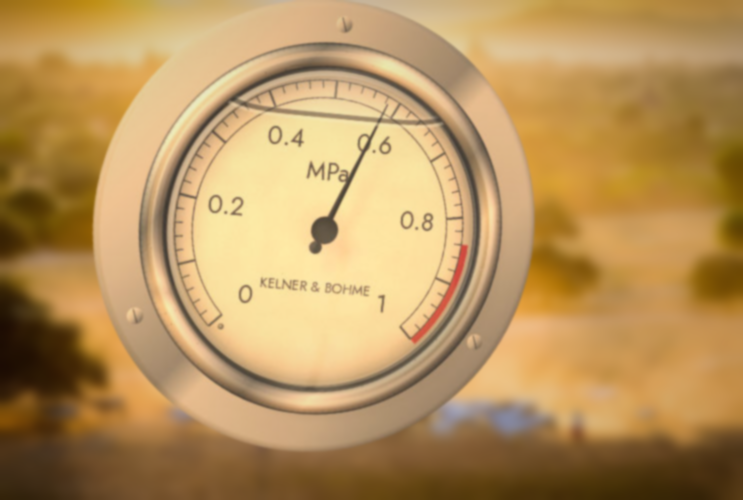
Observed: 0.58 MPa
